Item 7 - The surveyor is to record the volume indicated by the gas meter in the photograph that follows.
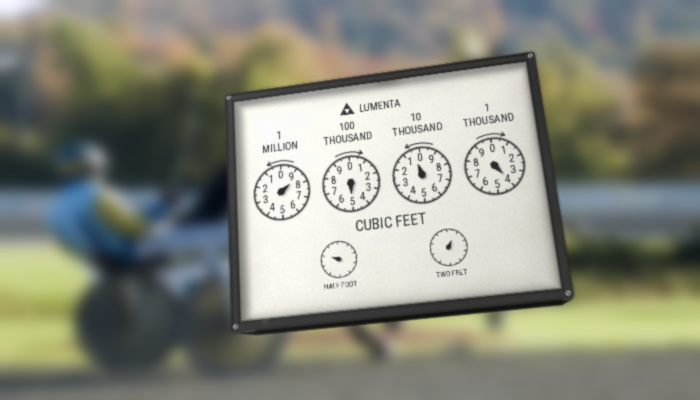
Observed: 850400 ft³
